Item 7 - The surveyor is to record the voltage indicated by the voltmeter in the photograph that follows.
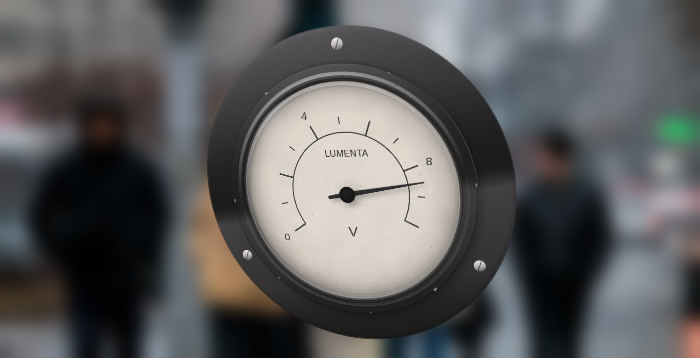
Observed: 8.5 V
